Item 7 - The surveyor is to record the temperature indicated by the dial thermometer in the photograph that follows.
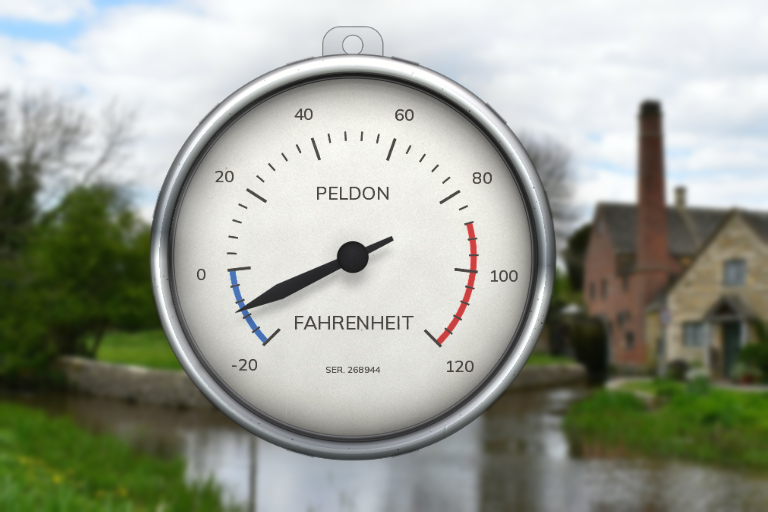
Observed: -10 °F
